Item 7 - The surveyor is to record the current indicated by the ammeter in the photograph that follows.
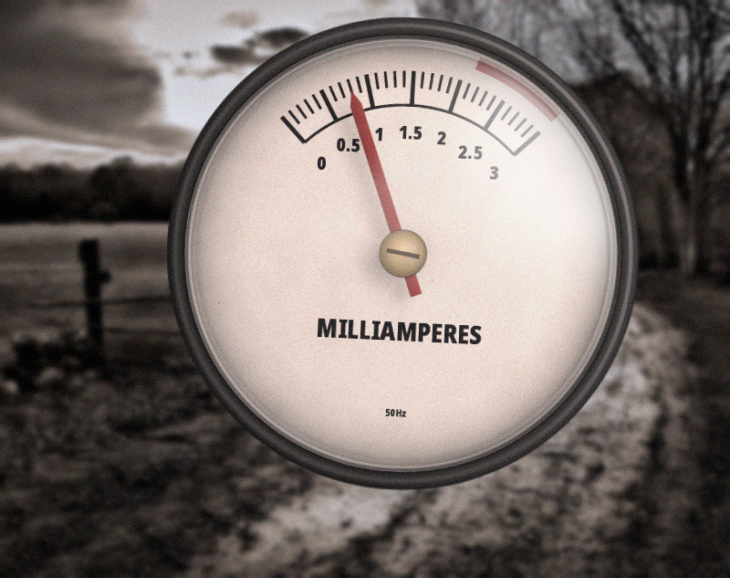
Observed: 0.8 mA
